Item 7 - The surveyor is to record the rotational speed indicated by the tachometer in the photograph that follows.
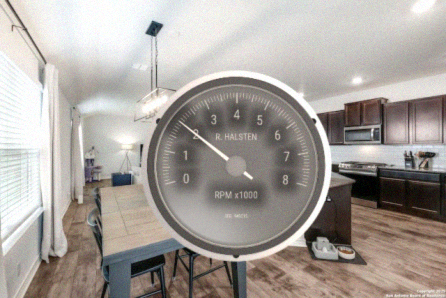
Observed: 2000 rpm
